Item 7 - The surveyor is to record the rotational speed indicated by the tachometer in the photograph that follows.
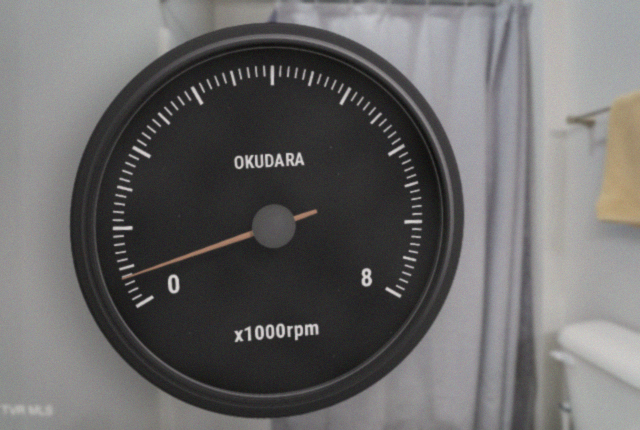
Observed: 400 rpm
